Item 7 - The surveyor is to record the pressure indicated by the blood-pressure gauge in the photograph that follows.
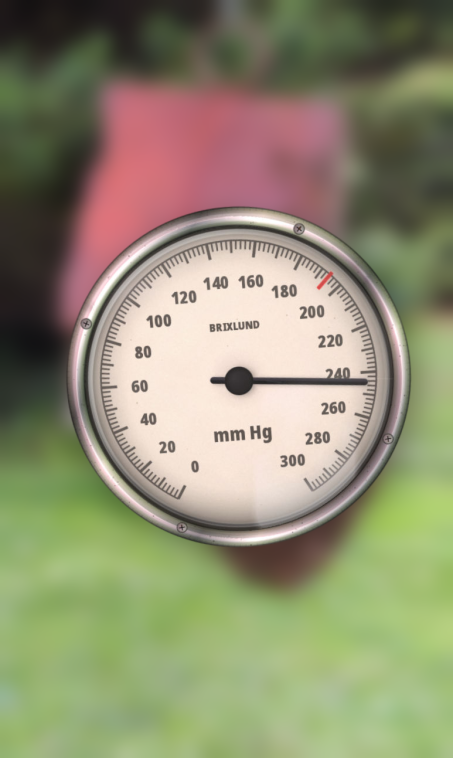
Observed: 244 mmHg
